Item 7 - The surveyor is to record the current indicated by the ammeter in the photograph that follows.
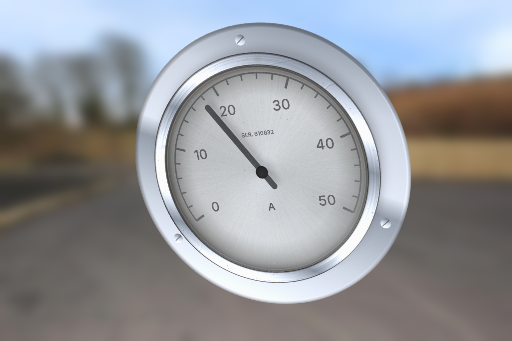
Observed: 18 A
